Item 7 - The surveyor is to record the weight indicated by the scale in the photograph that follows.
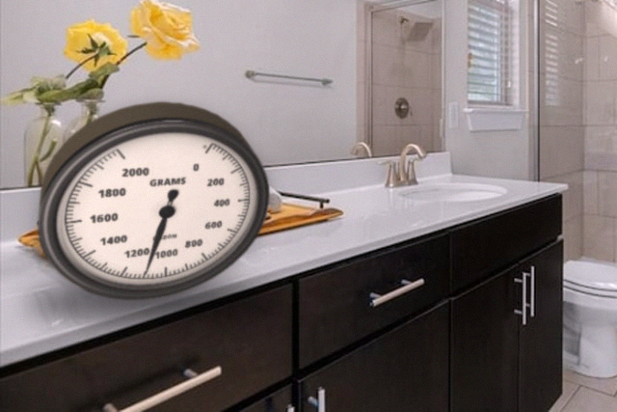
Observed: 1100 g
